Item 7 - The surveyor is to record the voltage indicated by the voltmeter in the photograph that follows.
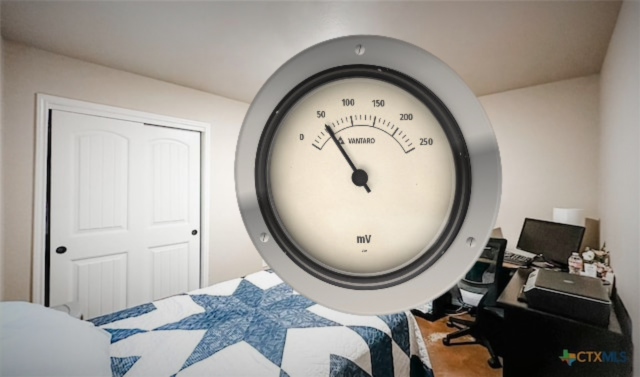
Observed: 50 mV
